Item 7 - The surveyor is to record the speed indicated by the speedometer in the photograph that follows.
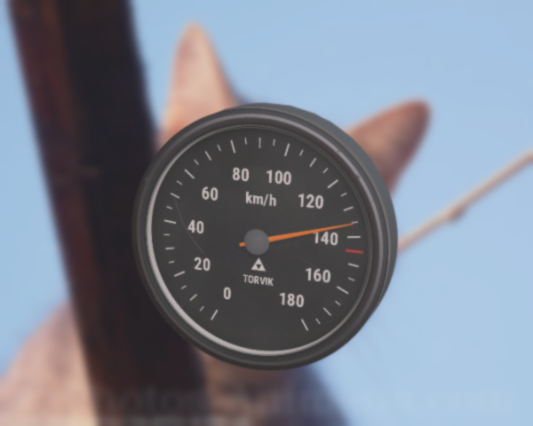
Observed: 135 km/h
